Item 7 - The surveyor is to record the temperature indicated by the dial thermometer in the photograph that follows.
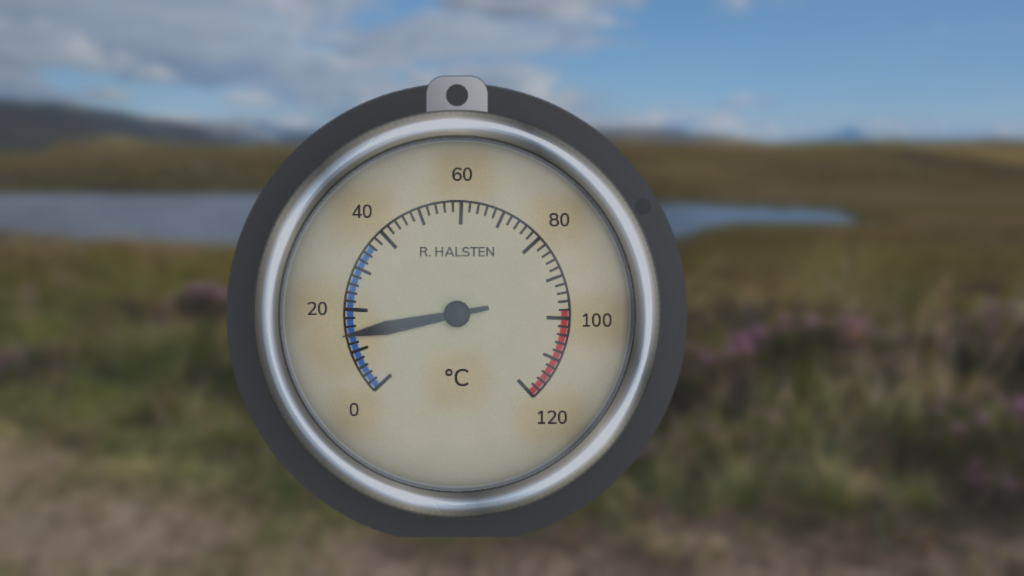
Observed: 14 °C
